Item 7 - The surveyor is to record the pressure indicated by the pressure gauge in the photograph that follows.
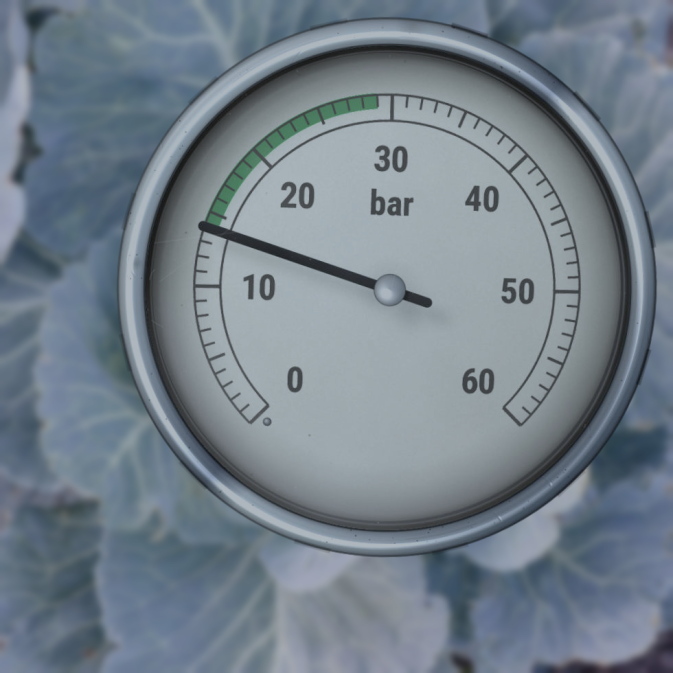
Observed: 14 bar
